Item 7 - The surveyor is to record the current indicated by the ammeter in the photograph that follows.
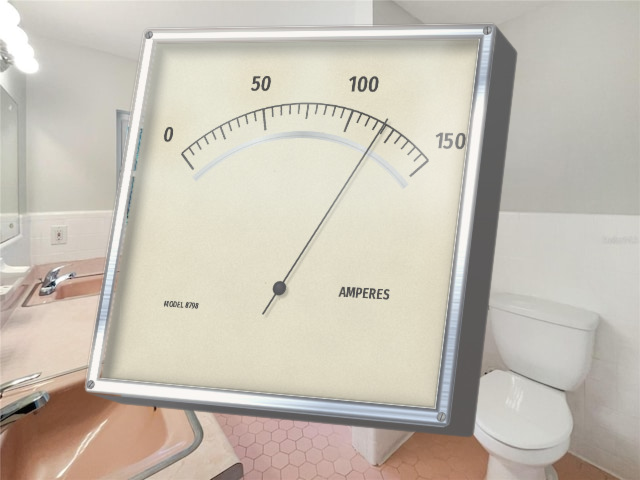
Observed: 120 A
